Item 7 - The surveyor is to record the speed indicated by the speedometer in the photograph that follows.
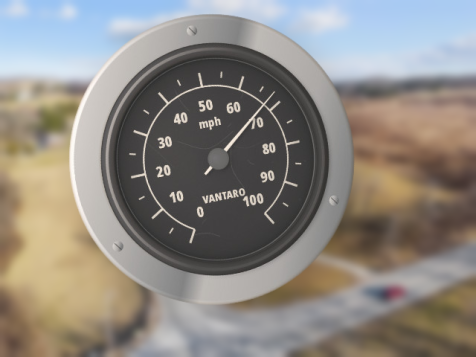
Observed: 67.5 mph
